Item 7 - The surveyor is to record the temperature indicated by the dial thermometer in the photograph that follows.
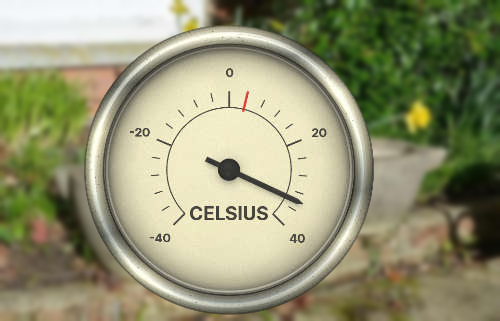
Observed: 34 °C
